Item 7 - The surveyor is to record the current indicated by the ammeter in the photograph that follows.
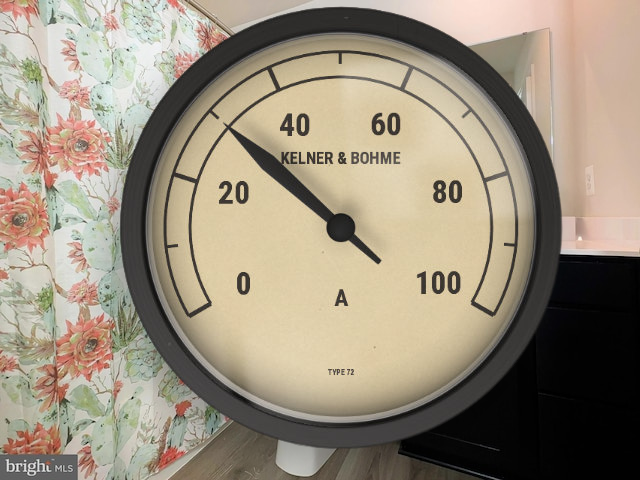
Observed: 30 A
